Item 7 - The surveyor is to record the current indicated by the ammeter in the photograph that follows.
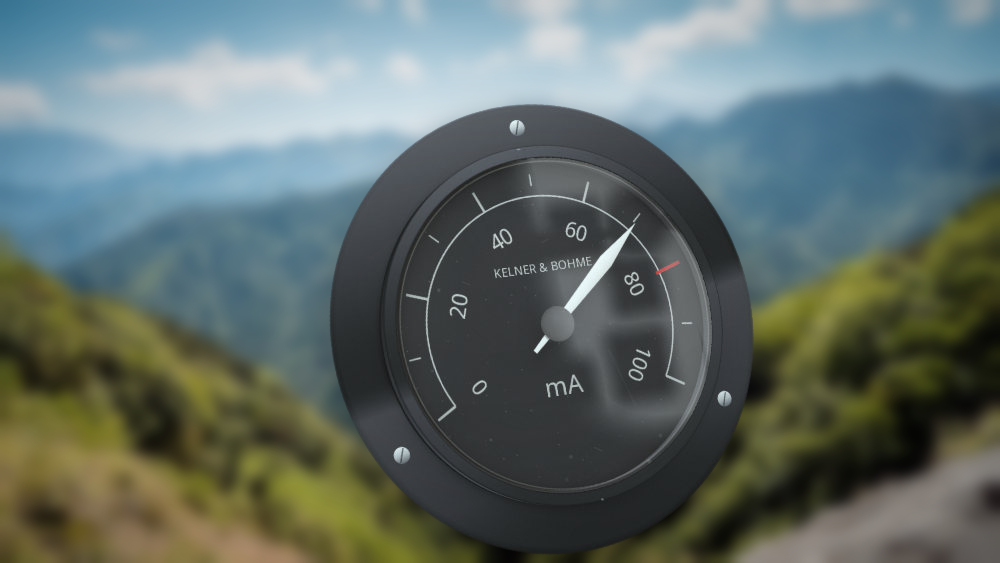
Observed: 70 mA
